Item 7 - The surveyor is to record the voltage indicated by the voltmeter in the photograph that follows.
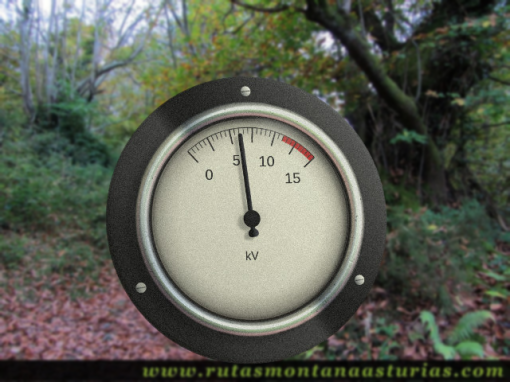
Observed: 6 kV
